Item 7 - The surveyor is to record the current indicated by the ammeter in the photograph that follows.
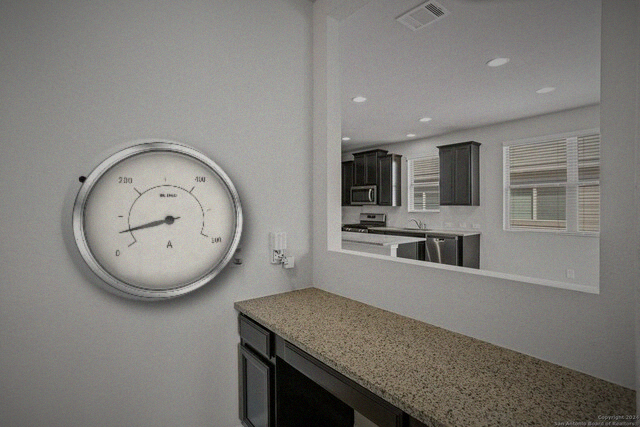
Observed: 50 A
